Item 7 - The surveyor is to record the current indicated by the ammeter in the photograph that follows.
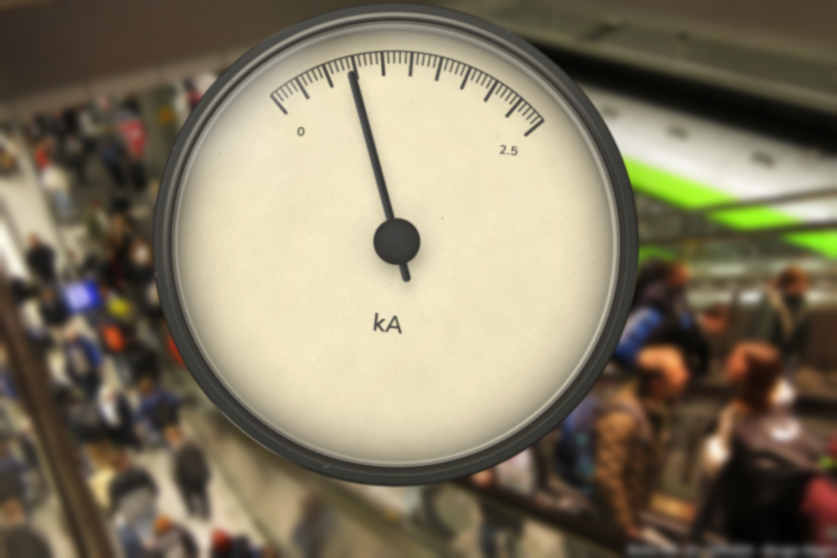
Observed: 0.7 kA
